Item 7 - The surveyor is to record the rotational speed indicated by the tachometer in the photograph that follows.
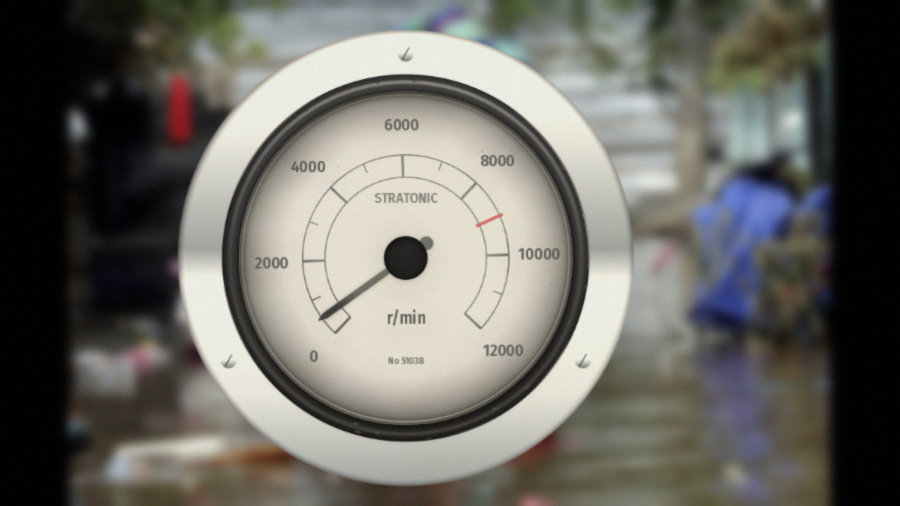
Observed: 500 rpm
